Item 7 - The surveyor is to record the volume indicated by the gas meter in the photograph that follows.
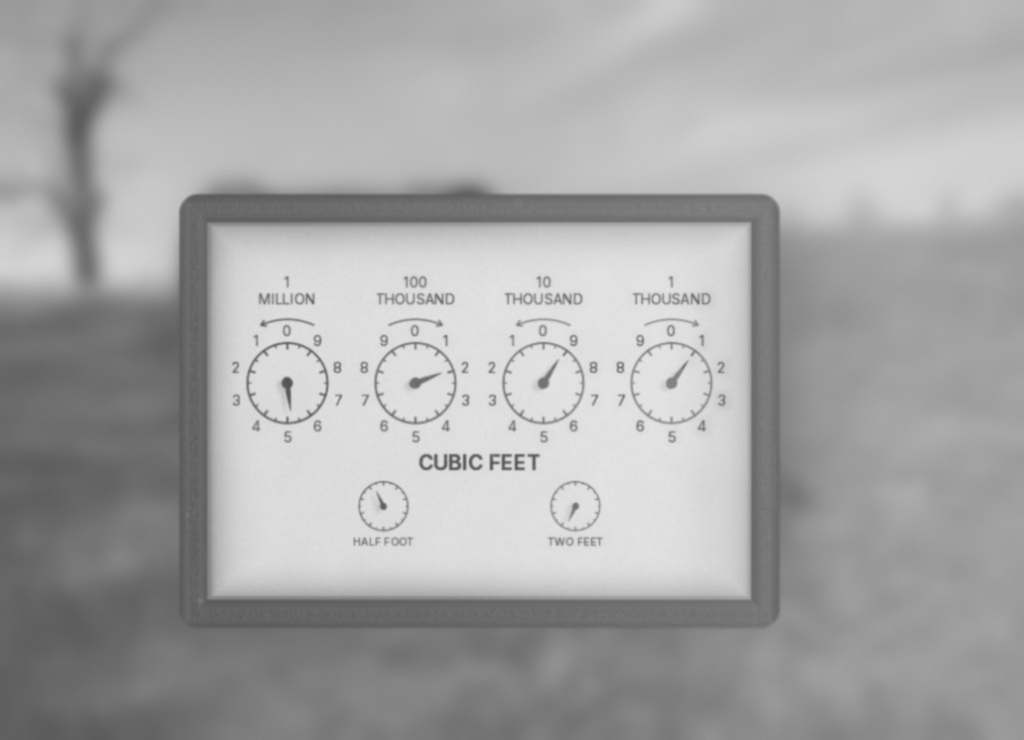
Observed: 519100 ft³
